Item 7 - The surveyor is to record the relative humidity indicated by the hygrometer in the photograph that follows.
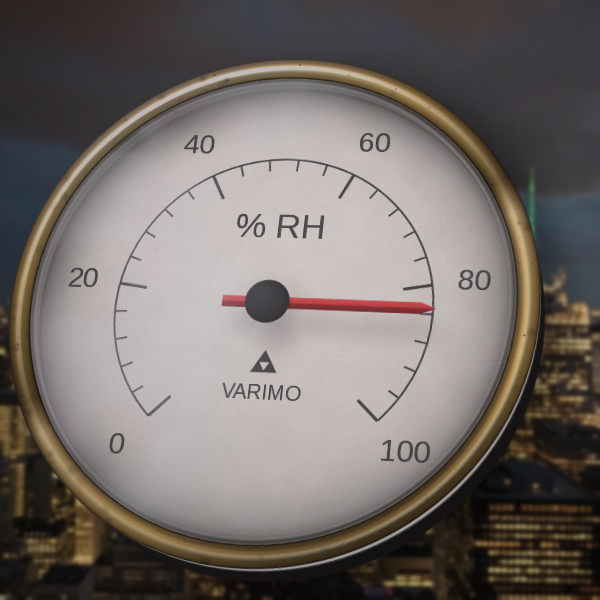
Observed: 84 %
